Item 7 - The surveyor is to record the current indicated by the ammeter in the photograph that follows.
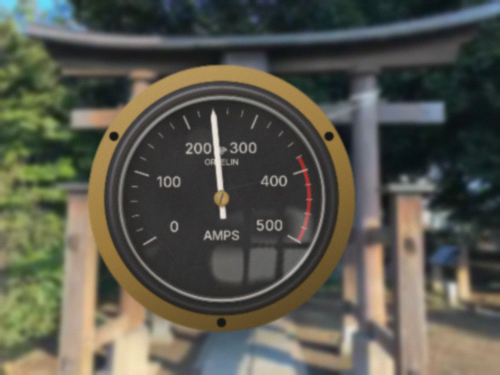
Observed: 240 A
